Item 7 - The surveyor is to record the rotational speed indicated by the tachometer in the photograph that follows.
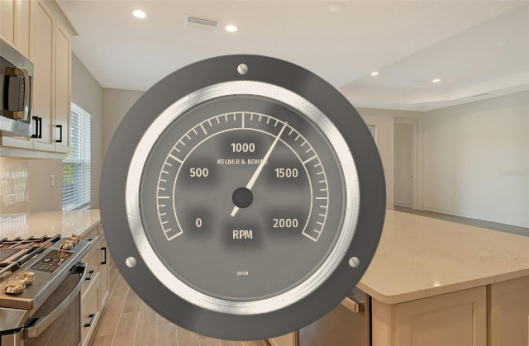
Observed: 1250 rpm
